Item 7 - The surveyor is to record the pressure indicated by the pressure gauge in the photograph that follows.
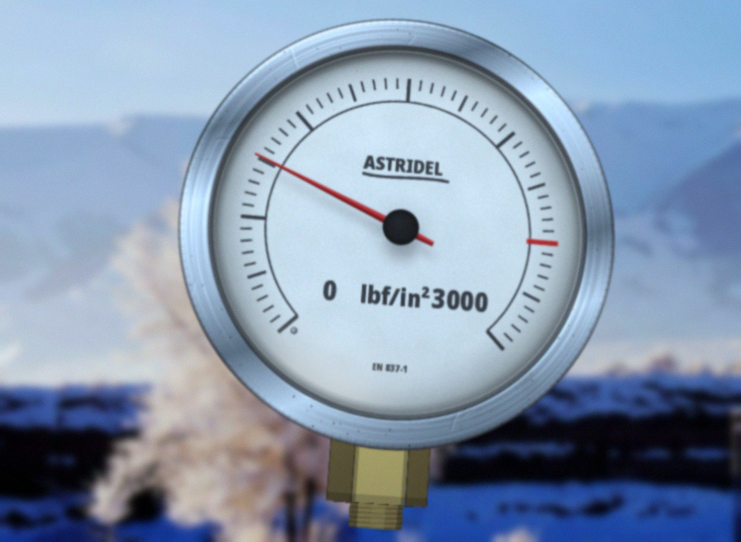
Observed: 750 psi
